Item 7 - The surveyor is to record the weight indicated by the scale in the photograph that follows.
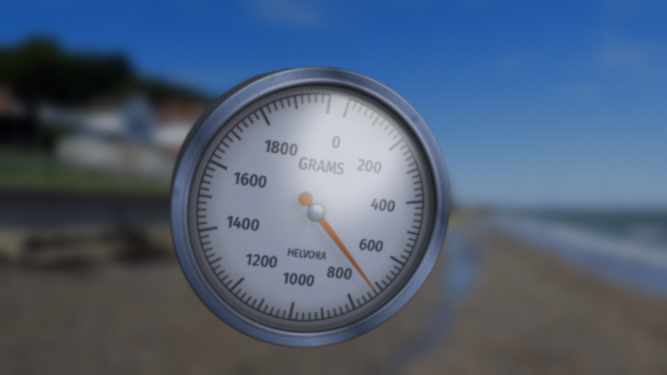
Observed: 720 g
